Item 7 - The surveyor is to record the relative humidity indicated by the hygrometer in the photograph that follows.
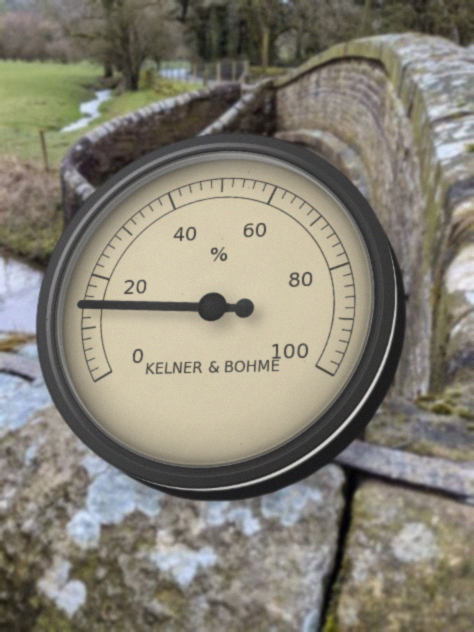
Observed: 14 %
